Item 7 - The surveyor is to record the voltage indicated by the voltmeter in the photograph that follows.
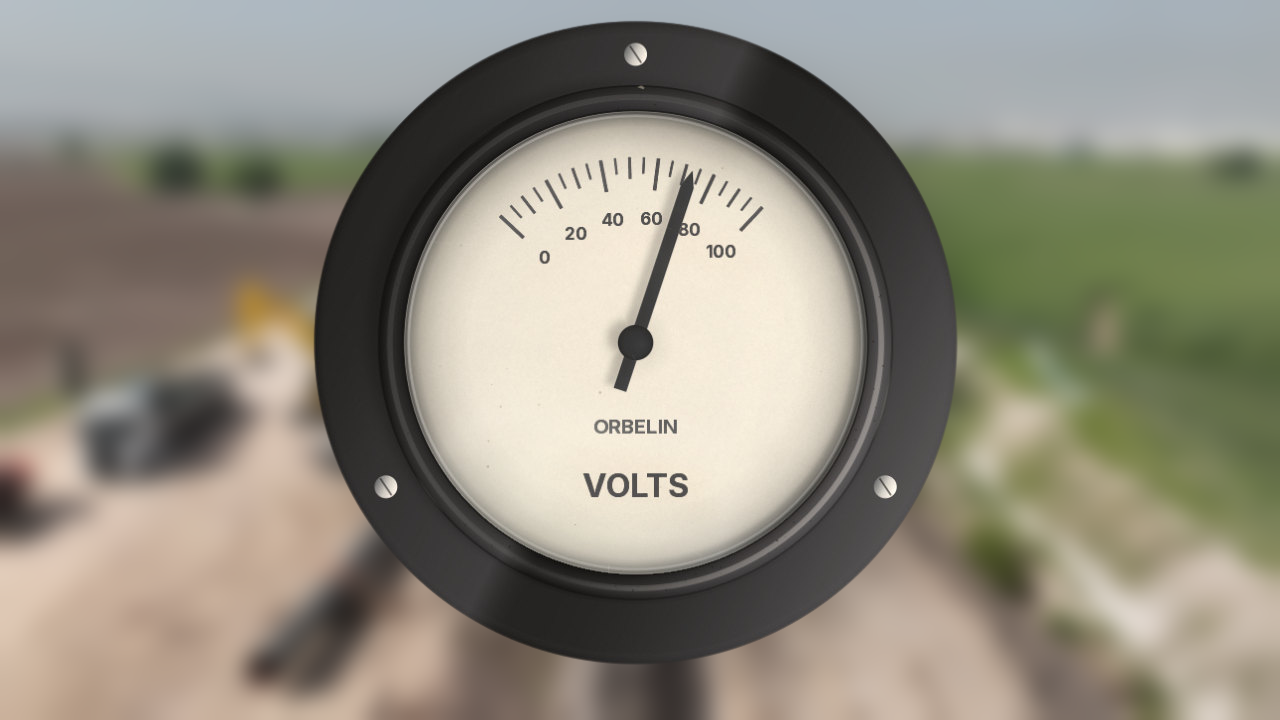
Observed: 72.5 V
